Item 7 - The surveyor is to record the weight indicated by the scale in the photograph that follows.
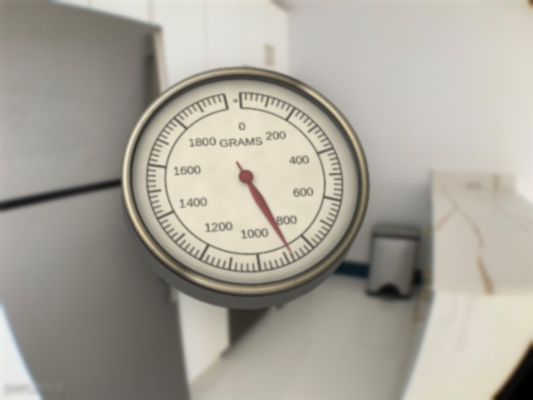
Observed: 880 g
